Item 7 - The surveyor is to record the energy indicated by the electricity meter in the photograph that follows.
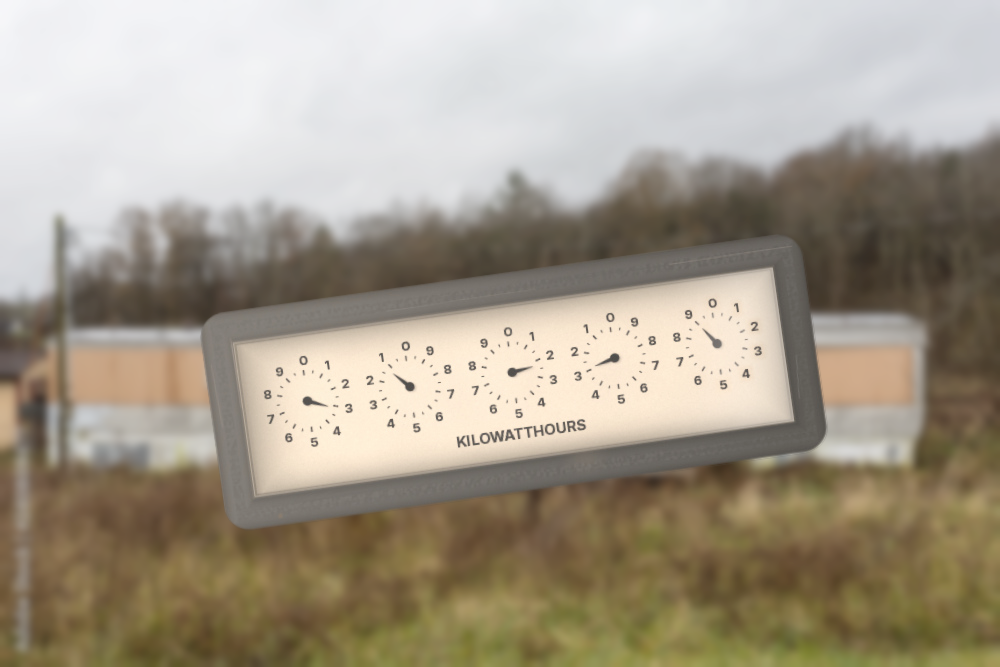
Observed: 31229 kWh
